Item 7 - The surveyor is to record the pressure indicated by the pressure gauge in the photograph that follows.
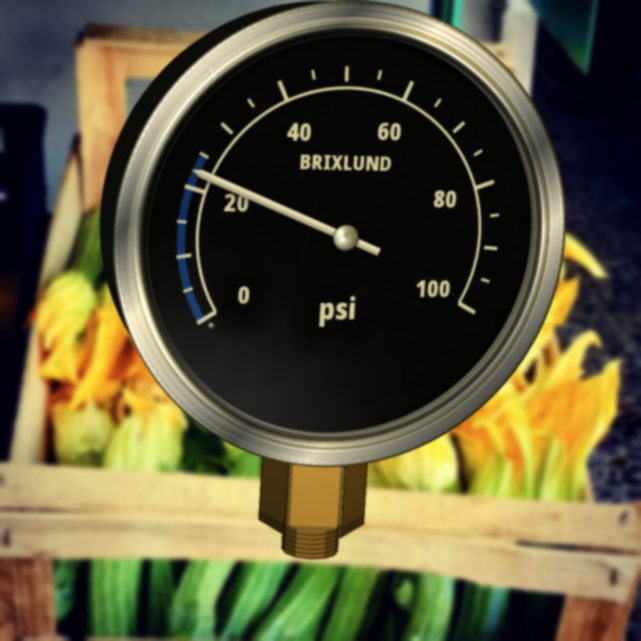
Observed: 22.5 psi
